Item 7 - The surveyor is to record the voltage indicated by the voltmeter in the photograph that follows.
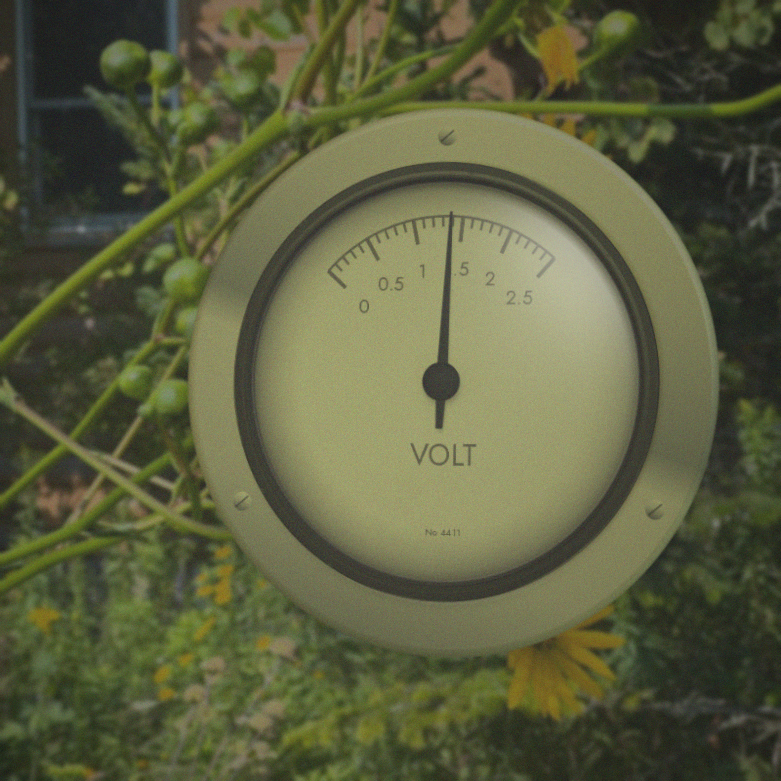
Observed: 1.4 V
